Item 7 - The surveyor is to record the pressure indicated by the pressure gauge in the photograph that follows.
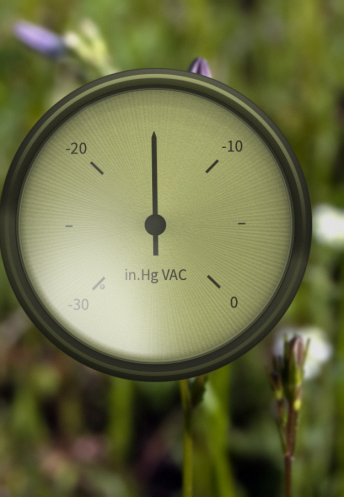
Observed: -15 inHg
